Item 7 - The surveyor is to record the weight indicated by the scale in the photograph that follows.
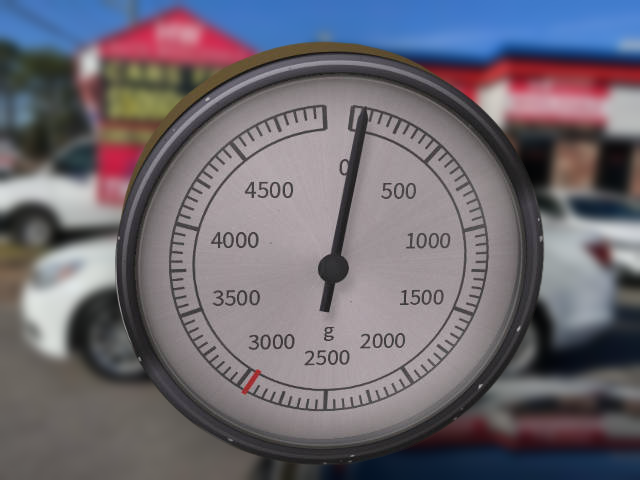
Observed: 50 g
